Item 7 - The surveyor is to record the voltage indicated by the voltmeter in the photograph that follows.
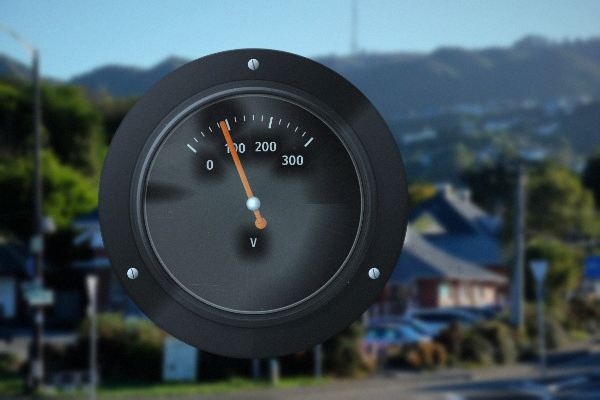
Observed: 90 V
